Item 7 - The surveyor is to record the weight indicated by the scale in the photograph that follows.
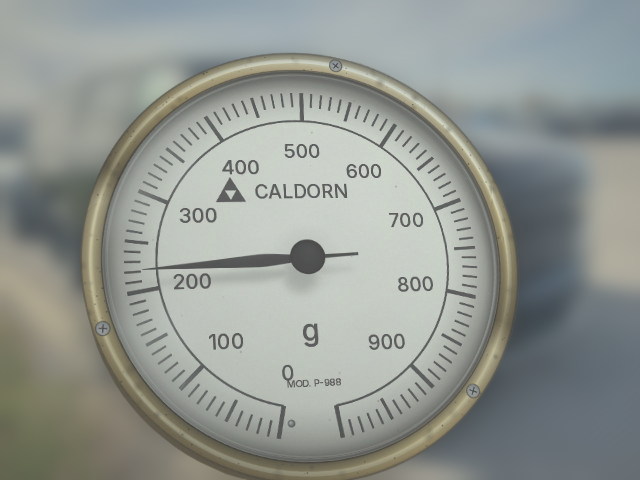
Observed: 220 g
